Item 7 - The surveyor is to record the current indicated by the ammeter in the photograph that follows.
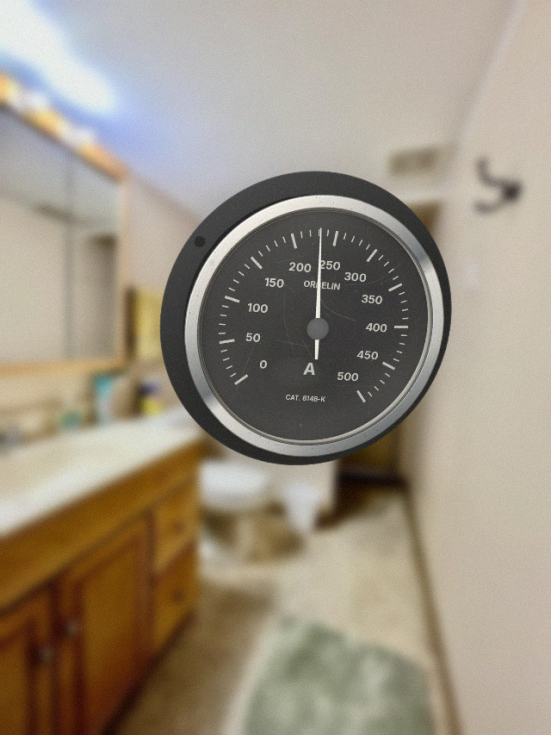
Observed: 230 A
